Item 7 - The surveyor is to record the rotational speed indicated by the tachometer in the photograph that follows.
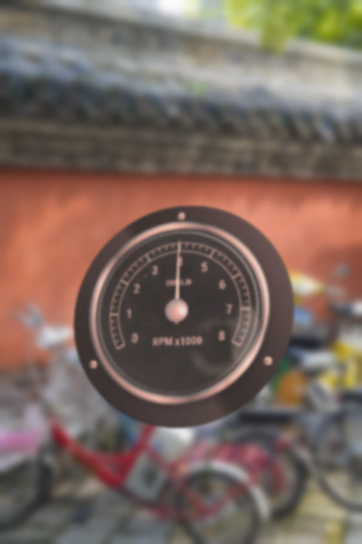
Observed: 4000 rpm
